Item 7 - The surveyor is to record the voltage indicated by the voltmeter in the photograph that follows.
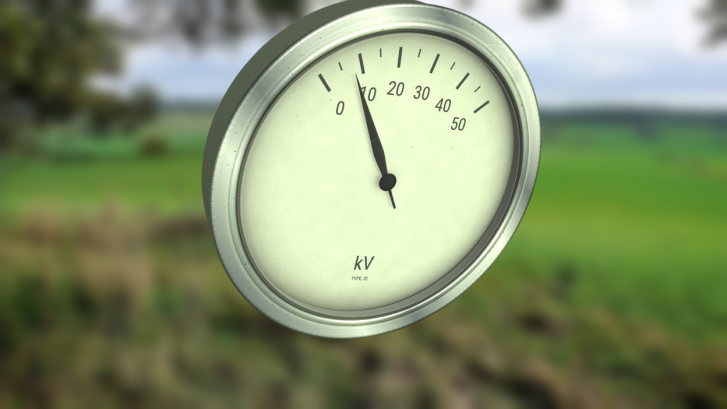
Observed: 7.5 kV
